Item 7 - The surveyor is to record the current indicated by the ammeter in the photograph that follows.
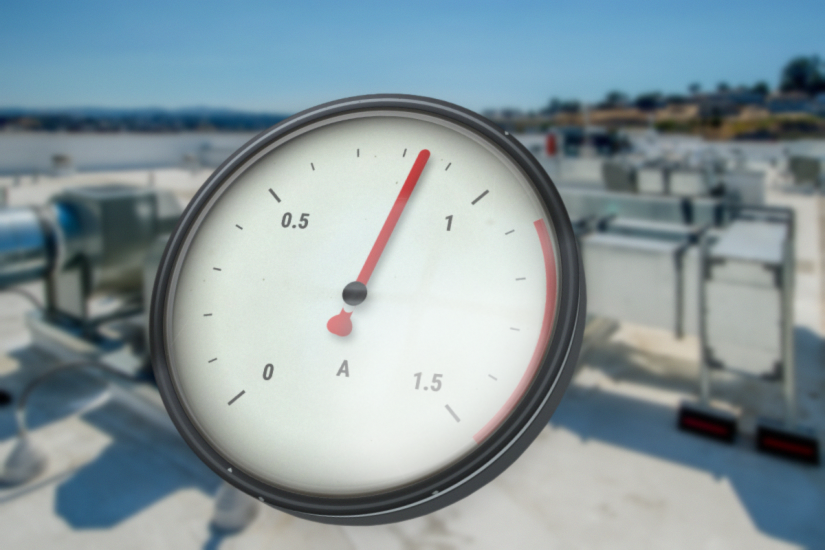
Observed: 0.85 A
